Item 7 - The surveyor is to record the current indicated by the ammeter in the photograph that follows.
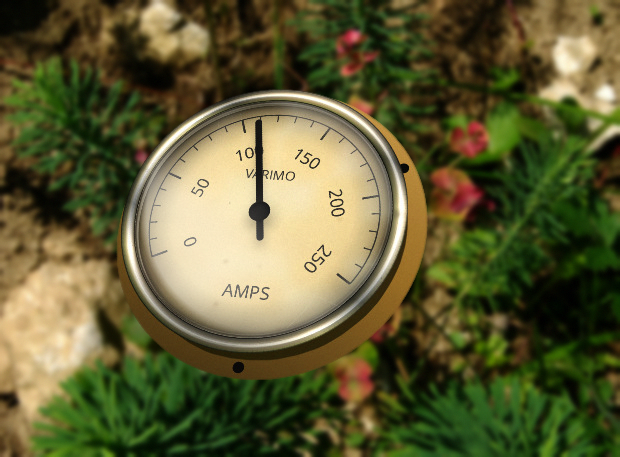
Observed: 110 A
